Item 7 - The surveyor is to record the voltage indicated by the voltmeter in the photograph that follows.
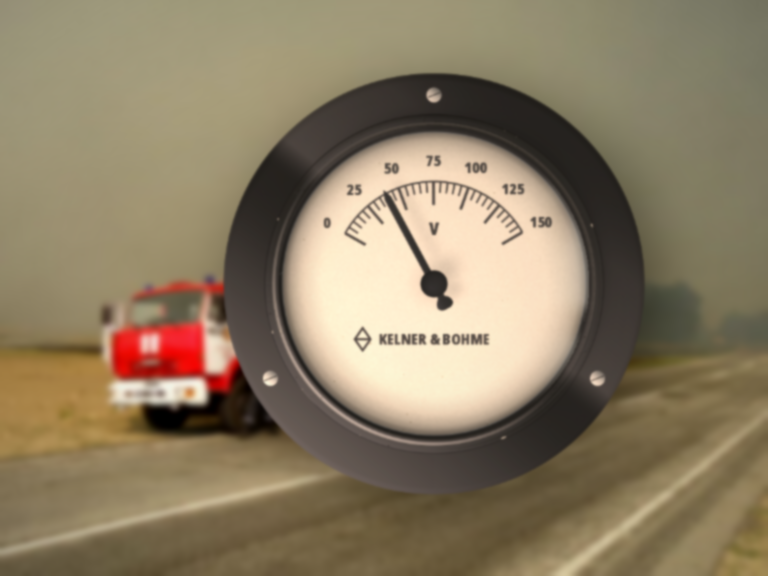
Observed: 40 V
